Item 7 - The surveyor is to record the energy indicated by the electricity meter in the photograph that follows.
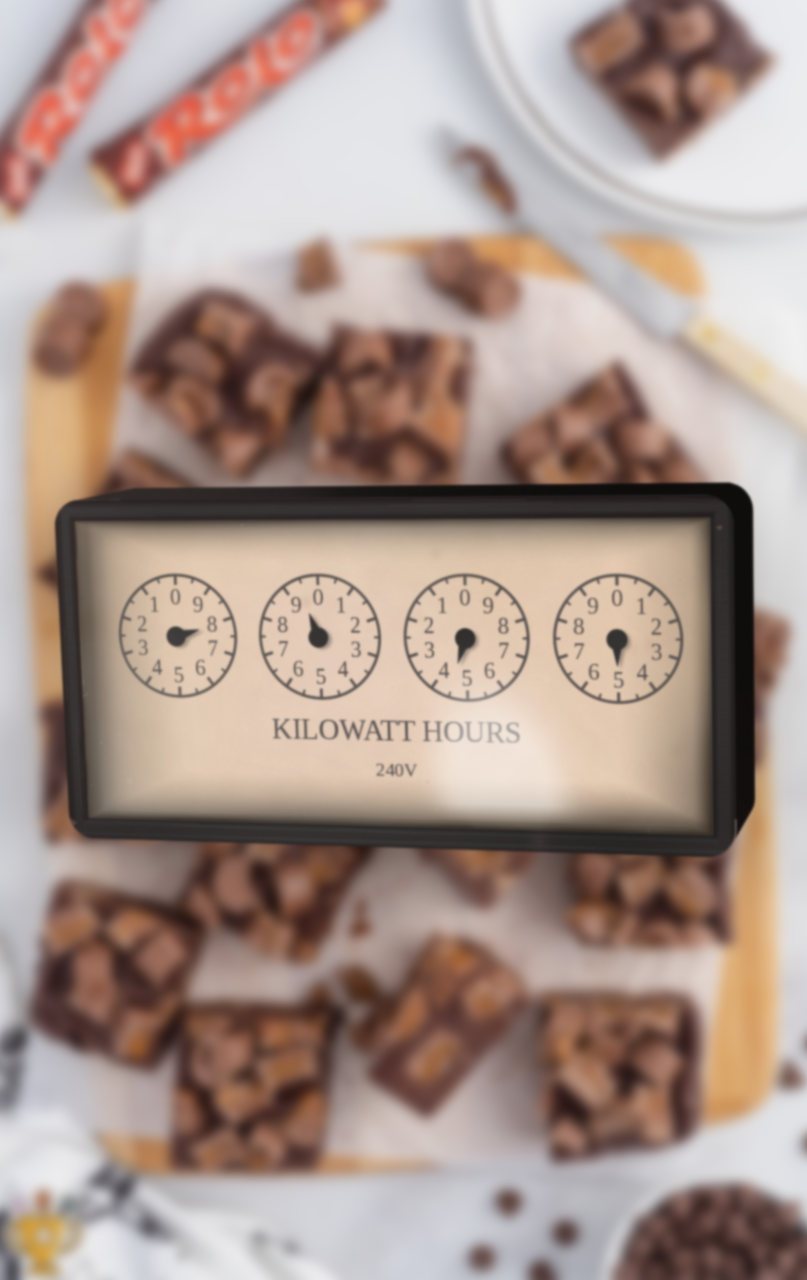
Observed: 7945 kWh
